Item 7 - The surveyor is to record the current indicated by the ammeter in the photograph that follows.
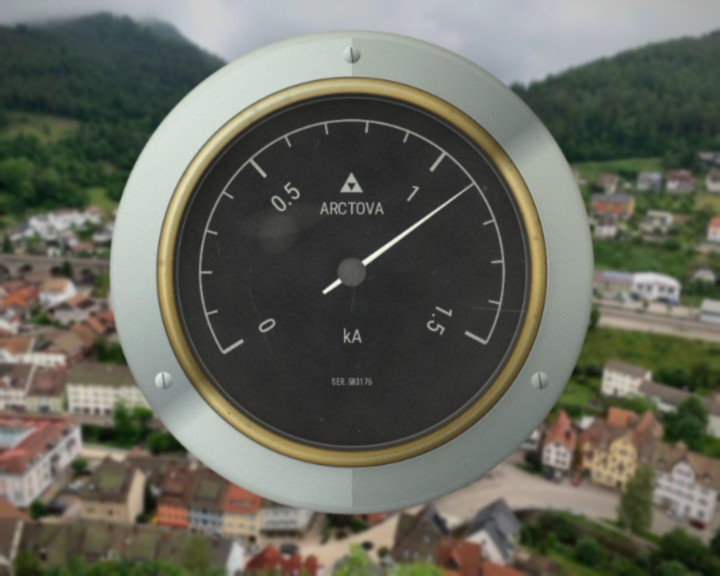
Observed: 1.1 kA
